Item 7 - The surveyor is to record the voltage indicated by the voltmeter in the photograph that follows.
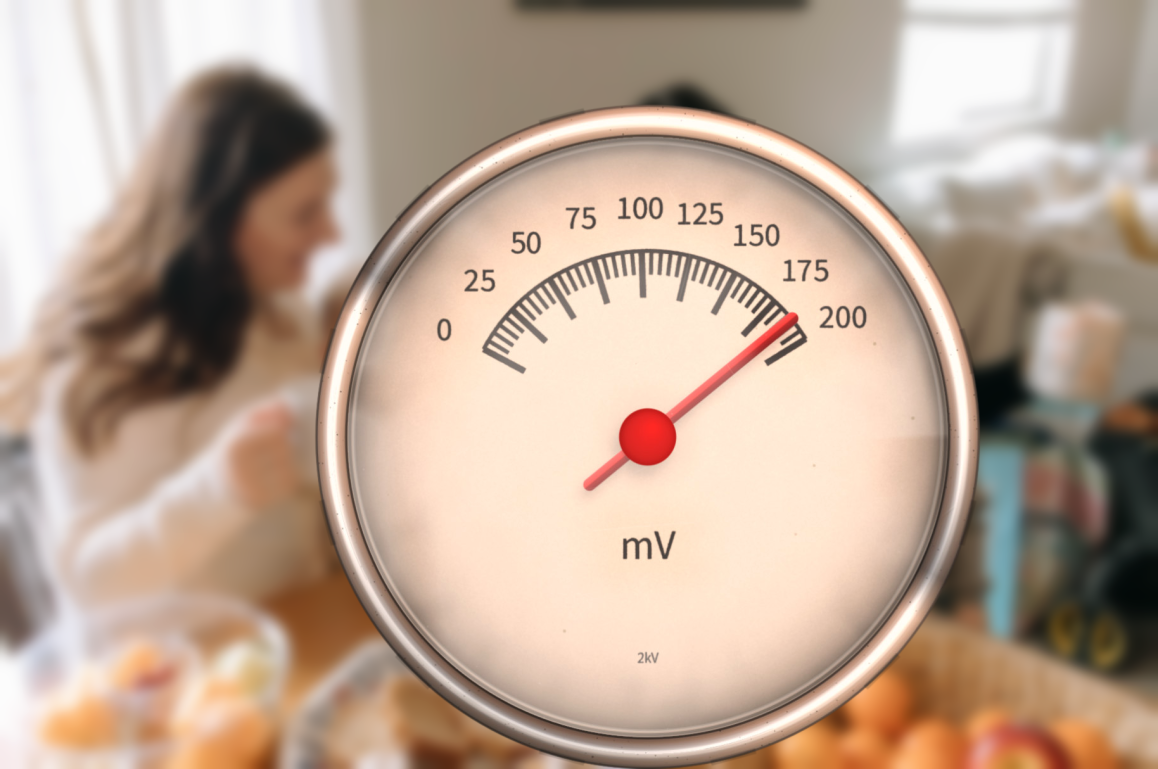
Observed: 187.5 mV
